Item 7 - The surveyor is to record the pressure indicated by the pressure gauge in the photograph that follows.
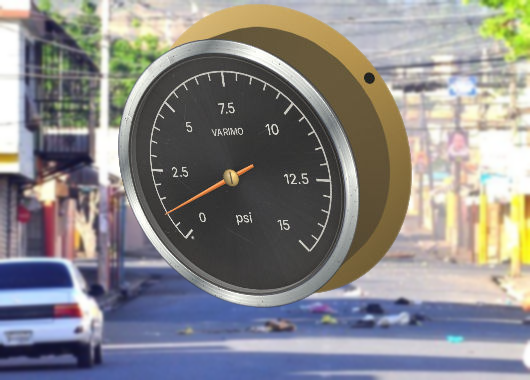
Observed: 1 psi
